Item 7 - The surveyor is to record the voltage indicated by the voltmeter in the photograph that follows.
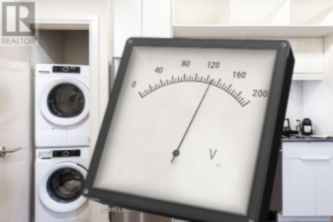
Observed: 130 V
